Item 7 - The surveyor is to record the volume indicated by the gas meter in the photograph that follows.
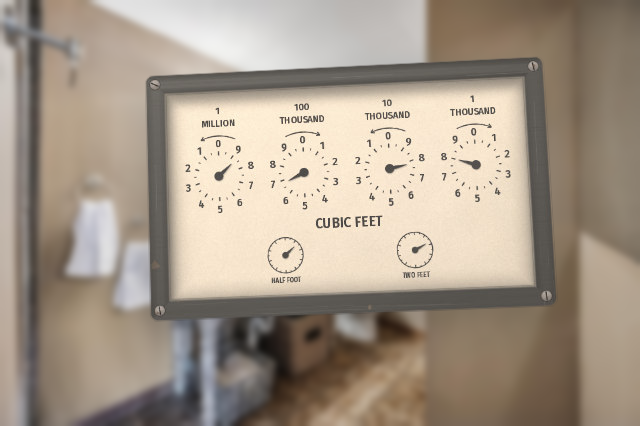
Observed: 867800 ft³
